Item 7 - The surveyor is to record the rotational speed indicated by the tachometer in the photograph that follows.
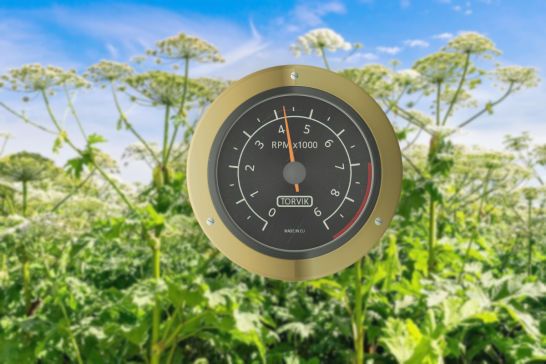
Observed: 4250 rpm
